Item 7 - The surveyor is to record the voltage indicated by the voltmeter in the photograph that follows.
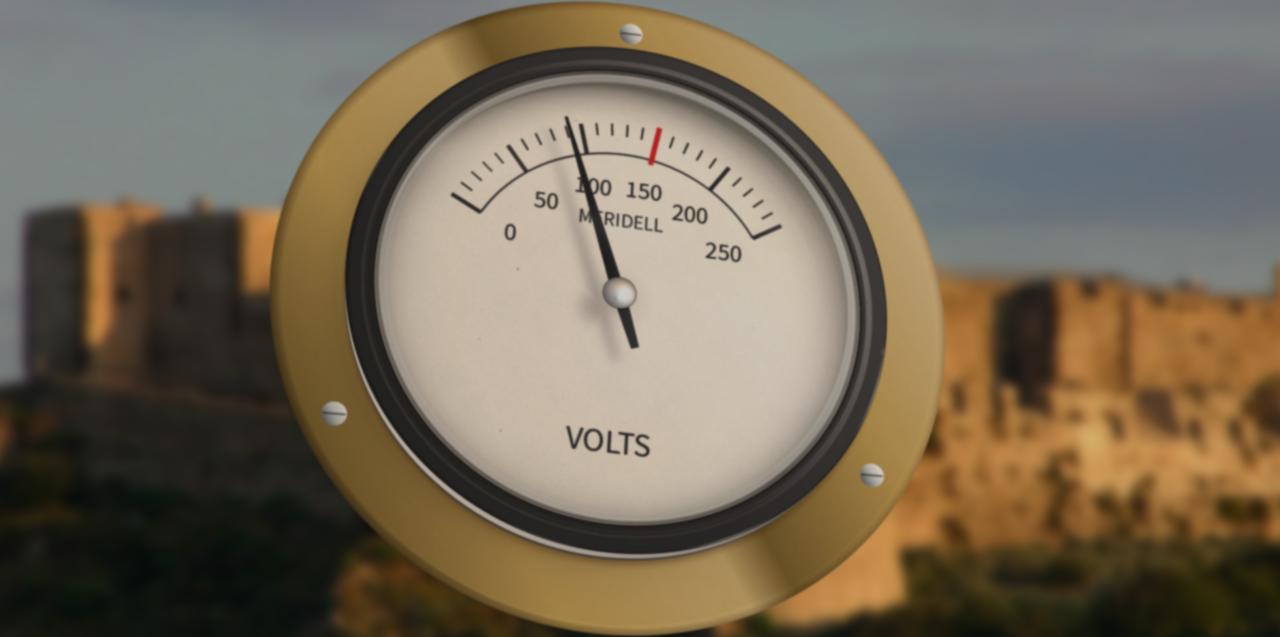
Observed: 90 V
